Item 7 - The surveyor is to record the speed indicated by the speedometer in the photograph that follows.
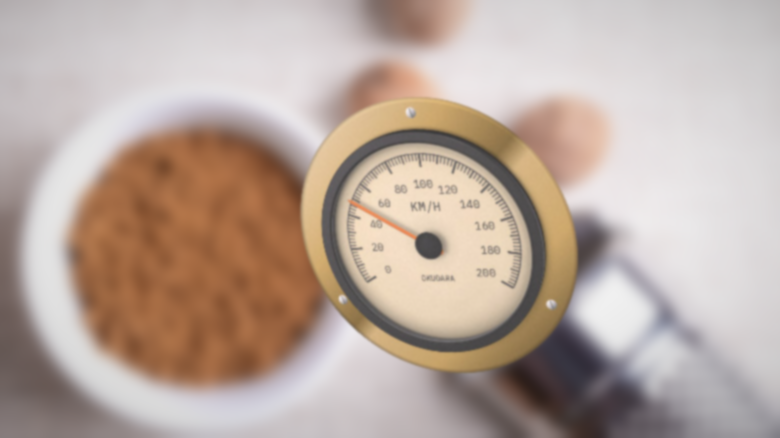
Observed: 50 km/h
